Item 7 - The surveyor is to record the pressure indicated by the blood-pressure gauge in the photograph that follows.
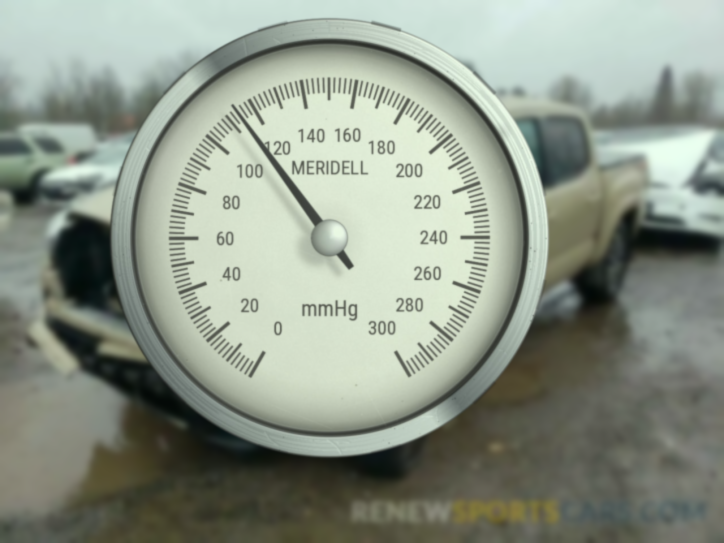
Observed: 114 mmHg
